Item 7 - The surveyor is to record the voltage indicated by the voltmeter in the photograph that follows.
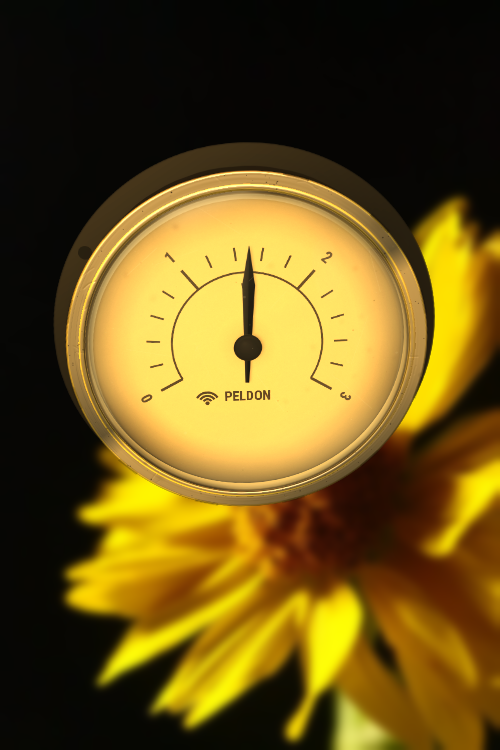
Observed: 1.5 V
